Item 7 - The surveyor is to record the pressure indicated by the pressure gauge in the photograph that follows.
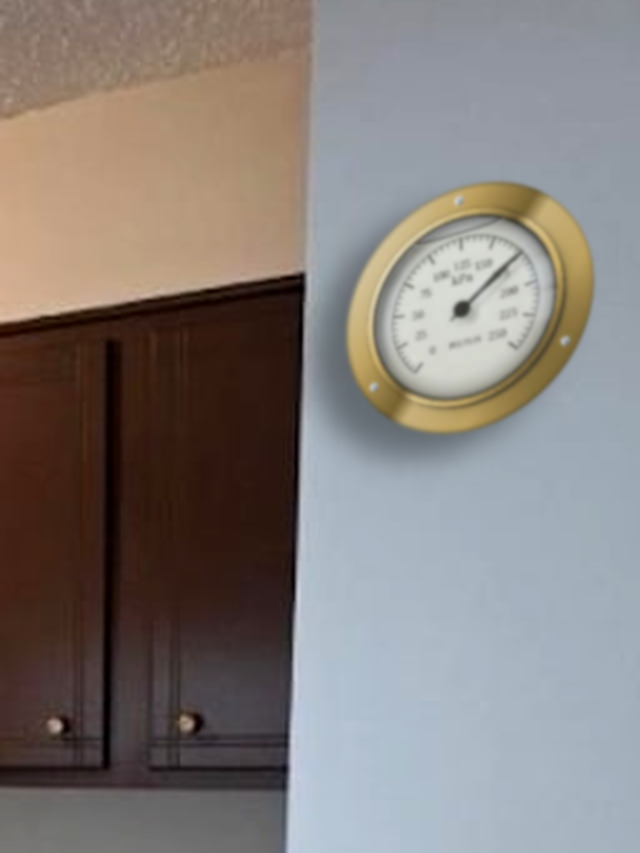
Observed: 175 kPa
